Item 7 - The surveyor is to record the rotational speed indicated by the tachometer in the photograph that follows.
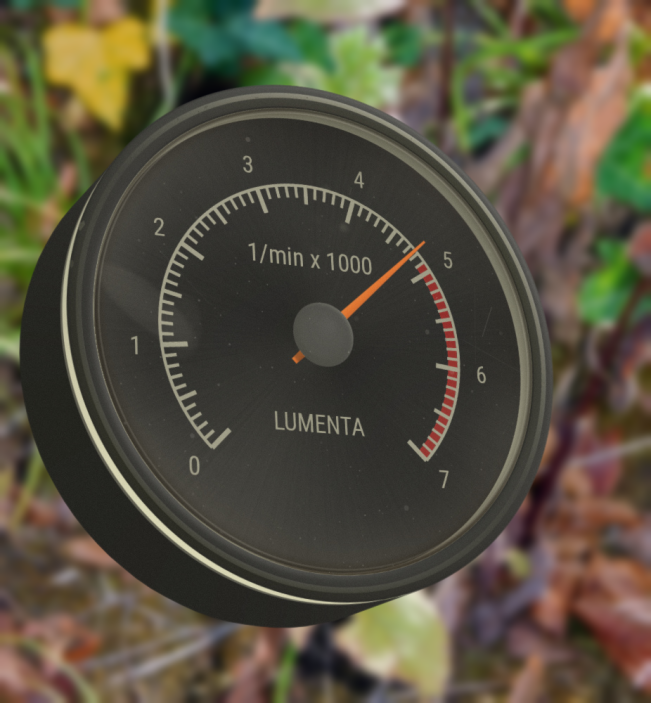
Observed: 4750 rpm
